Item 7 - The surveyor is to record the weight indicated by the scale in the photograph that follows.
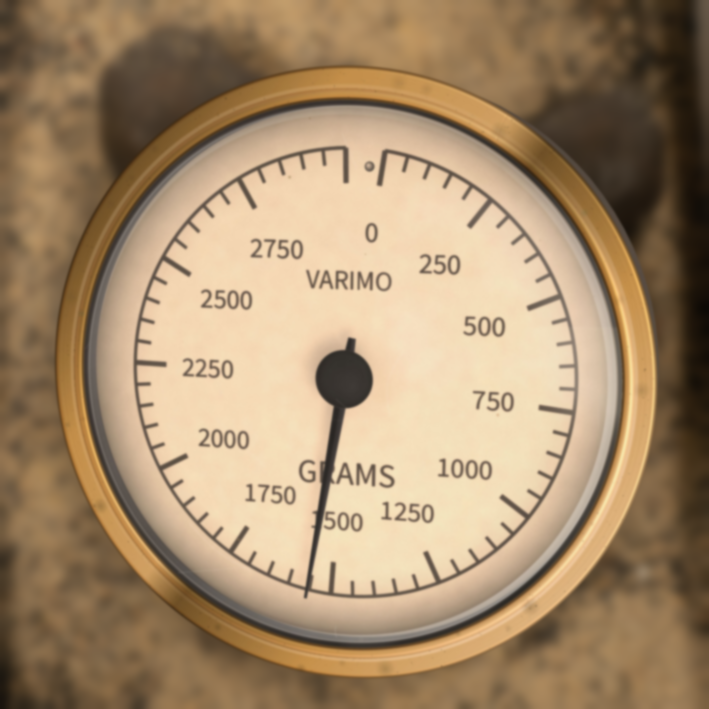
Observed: 1550 g
